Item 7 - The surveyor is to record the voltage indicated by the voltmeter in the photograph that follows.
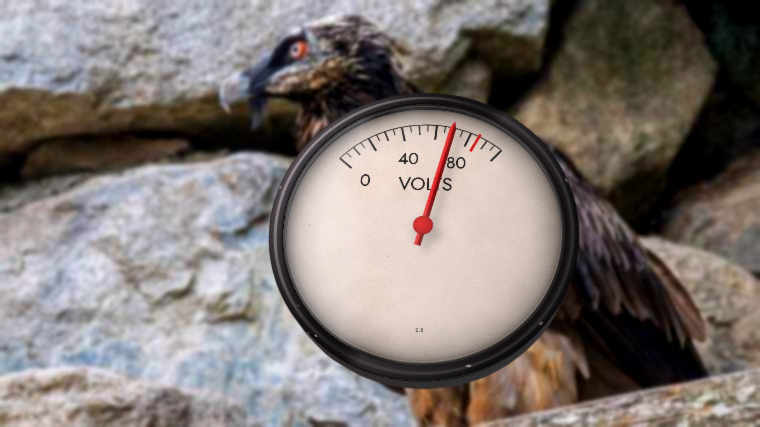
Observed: 70 V
